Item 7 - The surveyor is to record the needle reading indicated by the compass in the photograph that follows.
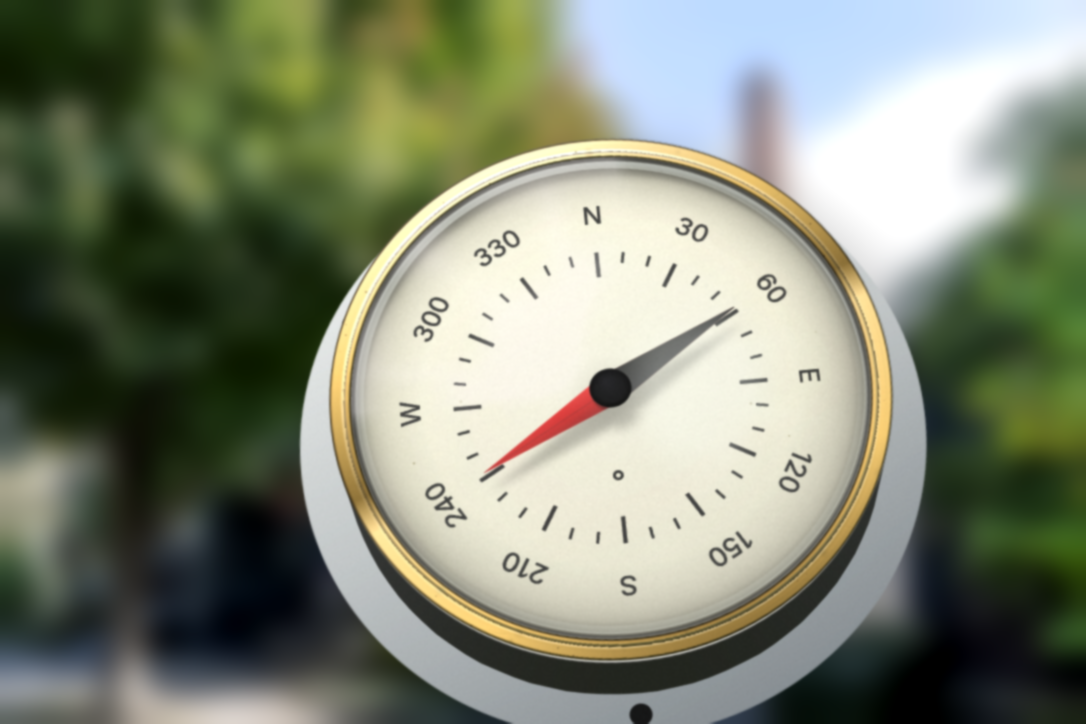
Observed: 240 °
